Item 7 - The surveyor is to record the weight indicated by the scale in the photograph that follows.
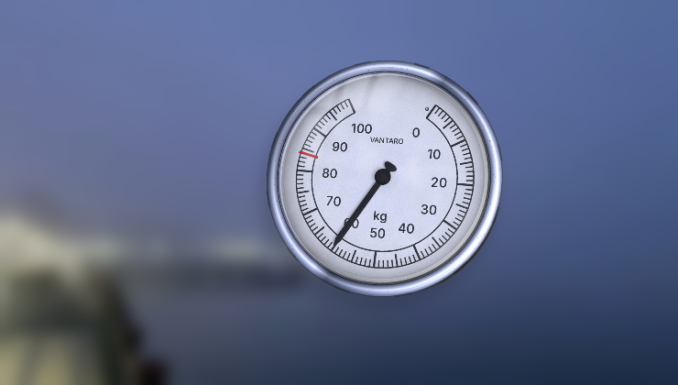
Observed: 60 kg
